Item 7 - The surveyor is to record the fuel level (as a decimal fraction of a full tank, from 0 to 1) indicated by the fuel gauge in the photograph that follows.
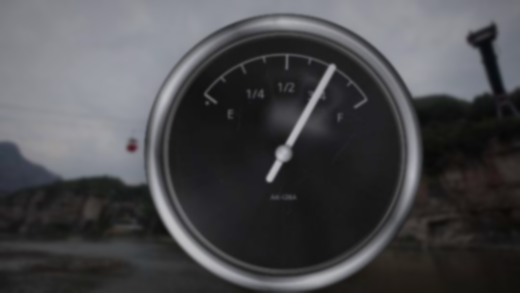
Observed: 0.75
